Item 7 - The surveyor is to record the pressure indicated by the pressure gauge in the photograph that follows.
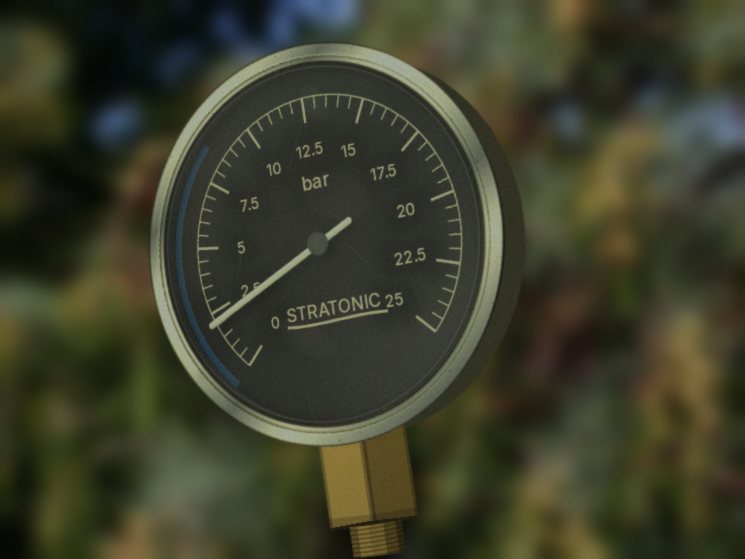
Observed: 2 bar
